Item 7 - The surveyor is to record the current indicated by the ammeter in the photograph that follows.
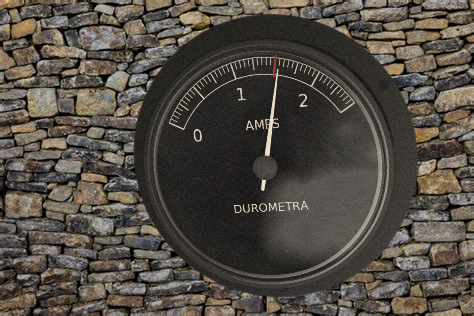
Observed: 1.55 A
